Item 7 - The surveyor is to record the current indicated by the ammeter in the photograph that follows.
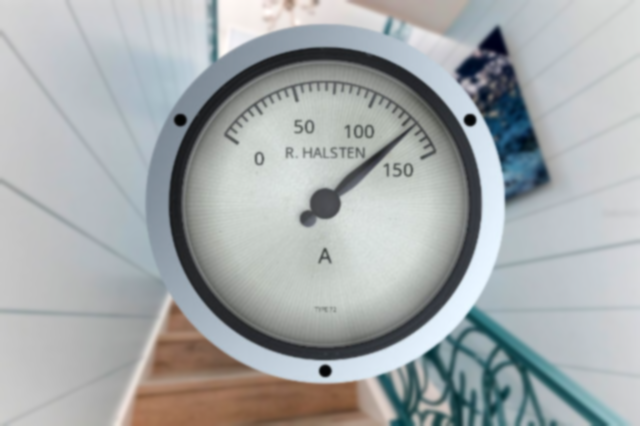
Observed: 130 A
